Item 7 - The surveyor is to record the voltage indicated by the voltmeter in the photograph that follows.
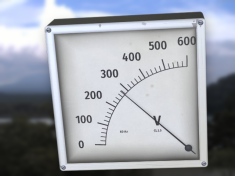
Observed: 280 V
